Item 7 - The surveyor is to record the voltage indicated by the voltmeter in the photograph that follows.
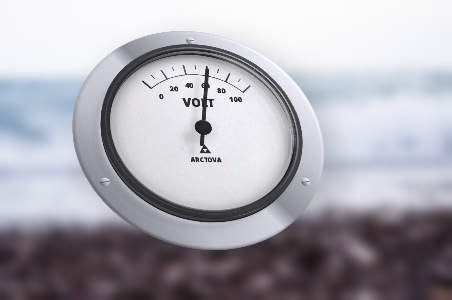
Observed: 60 V
